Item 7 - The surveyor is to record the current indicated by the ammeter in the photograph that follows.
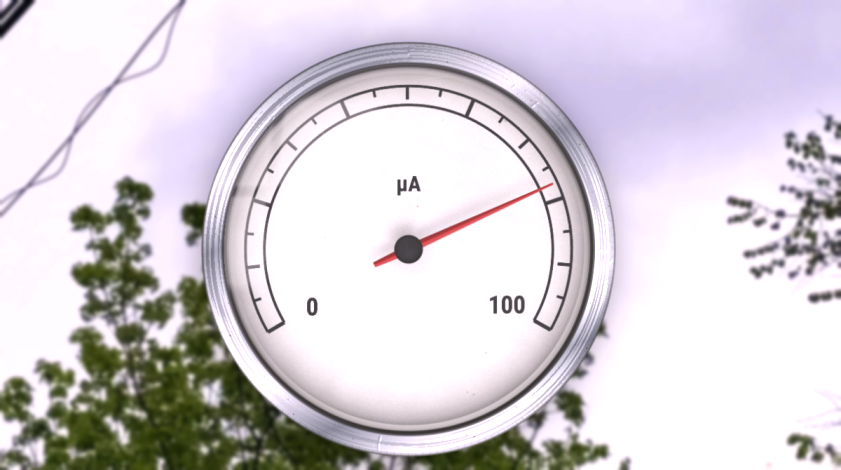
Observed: 77.5 µA
